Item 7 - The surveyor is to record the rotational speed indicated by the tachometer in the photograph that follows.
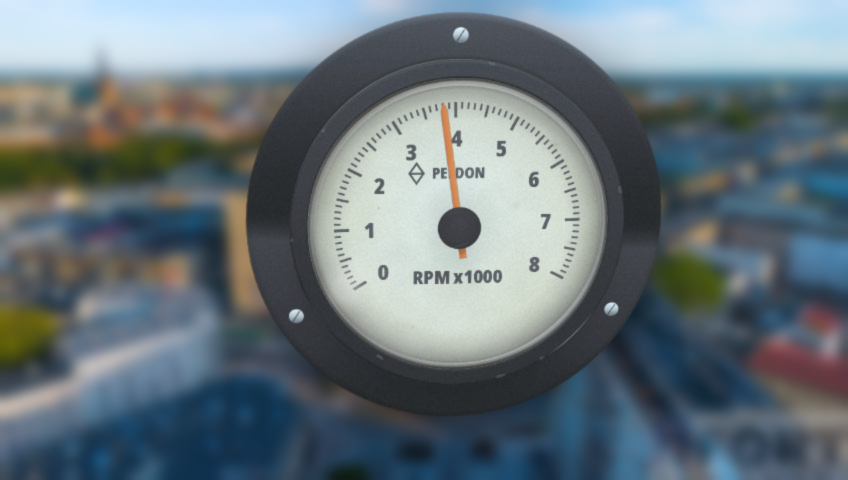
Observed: 3800 rpm
